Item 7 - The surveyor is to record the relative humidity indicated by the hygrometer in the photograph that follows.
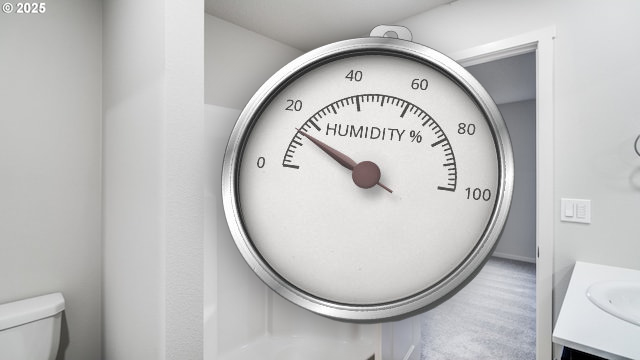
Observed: 14 %
